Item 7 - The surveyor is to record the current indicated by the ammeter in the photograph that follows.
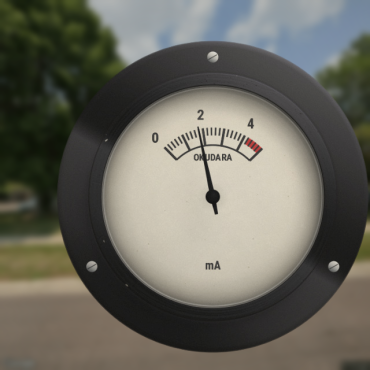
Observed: 1.8 mA
